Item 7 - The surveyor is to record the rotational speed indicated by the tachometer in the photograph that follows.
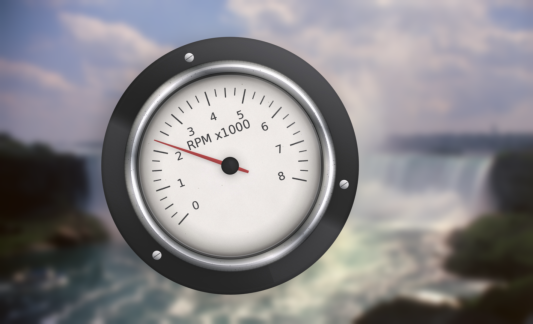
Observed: 2250 rpm
